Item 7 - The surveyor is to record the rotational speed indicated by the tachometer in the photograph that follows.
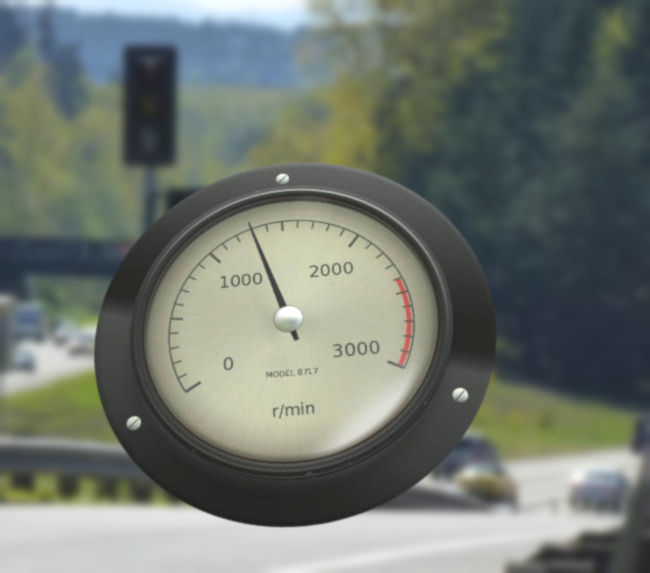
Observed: 1300 rpm
